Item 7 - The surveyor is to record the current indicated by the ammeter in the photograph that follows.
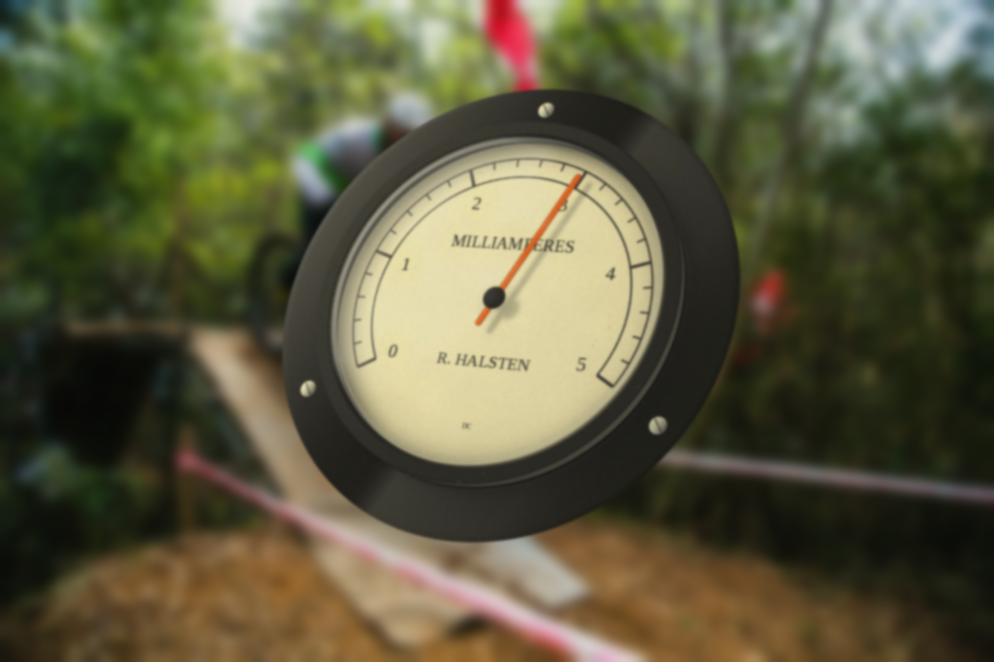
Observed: 3 mA
